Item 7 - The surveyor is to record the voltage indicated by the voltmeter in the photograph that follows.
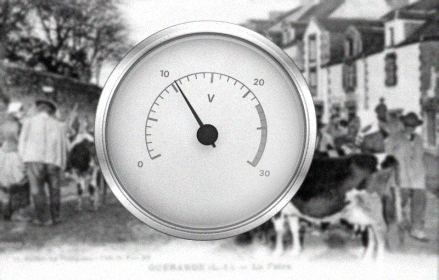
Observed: 10.5 V
